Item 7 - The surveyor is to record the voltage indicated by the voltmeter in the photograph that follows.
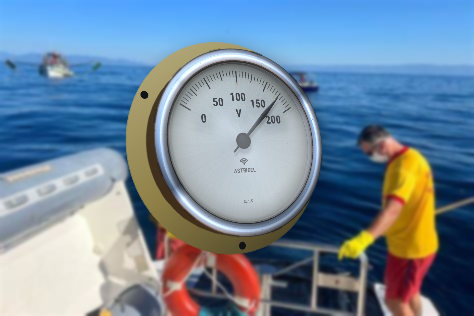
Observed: 175 V
